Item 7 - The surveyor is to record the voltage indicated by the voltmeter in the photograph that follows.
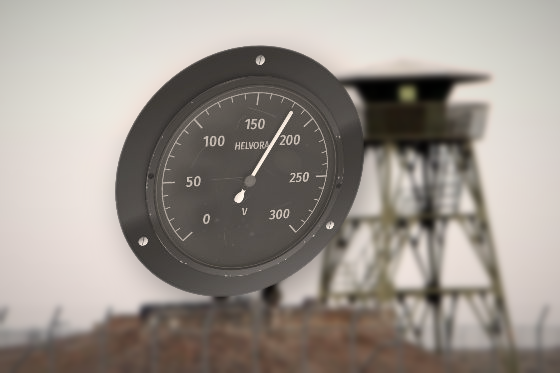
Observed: 180 V
